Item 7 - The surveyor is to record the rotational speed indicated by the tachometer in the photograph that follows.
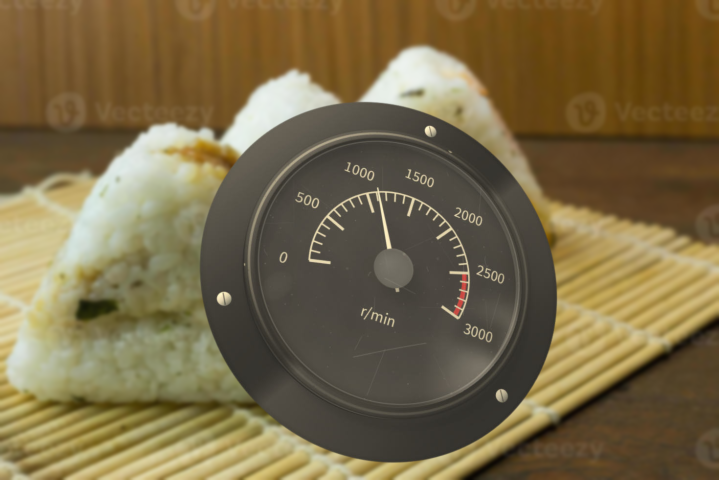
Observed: 1100 rpm
